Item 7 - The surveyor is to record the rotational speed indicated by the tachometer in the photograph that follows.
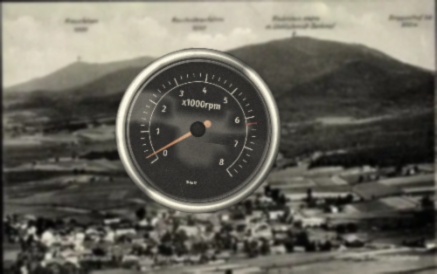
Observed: 200 rpm
